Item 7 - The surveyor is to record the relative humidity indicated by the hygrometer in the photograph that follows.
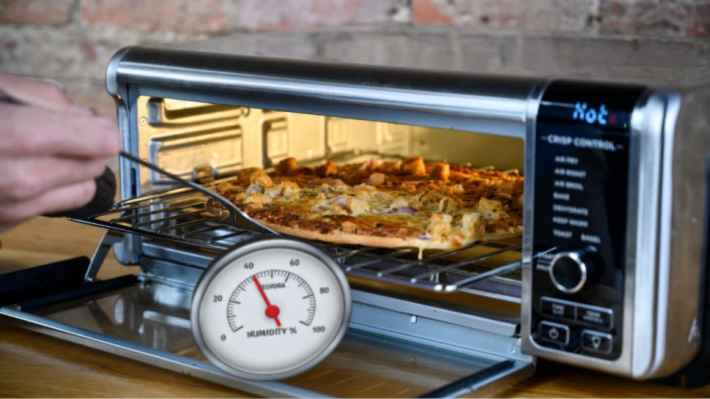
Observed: 40 %
